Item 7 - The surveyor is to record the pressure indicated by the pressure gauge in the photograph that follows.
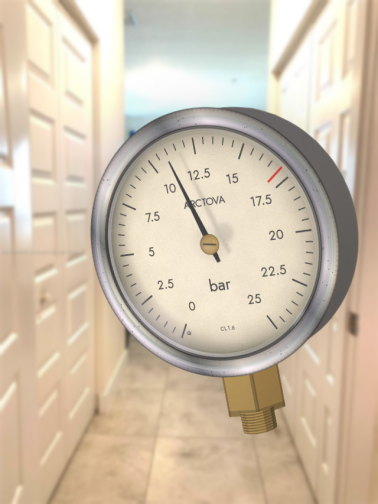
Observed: 11 bar
